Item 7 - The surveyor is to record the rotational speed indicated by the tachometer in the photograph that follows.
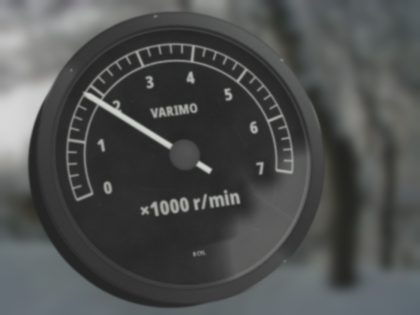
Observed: 1800 rpm
